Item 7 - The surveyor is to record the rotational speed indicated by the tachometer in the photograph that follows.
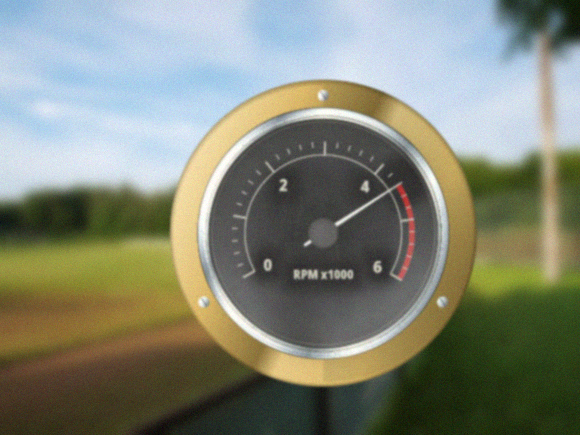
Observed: 4400 rpm
